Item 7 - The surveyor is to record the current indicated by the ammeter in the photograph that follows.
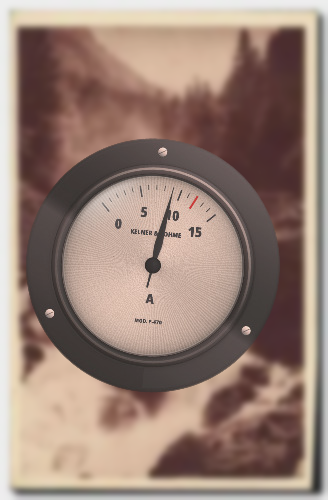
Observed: 9 A
